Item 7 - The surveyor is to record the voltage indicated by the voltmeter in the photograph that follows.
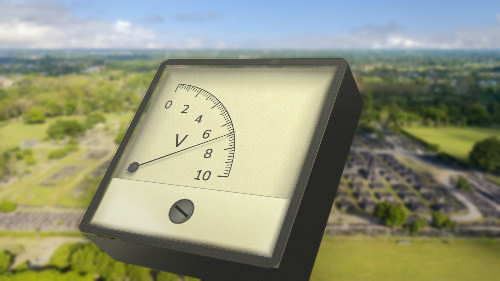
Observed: 7 V
